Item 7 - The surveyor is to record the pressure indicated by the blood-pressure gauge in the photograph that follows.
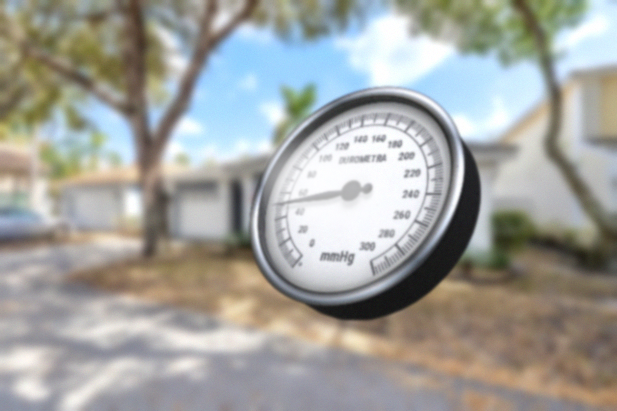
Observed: 50 mmHg
